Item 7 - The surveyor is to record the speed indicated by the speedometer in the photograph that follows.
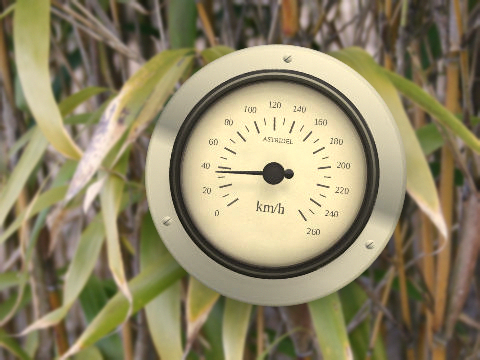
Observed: 35 km/h
